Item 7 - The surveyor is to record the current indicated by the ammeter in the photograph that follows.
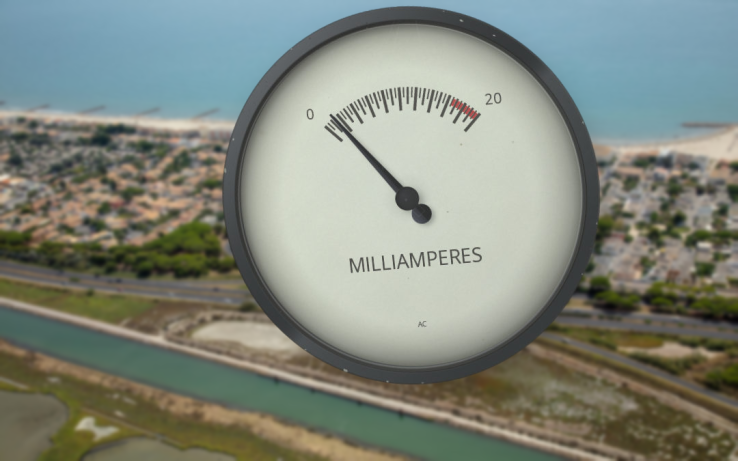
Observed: 1.5 mA
